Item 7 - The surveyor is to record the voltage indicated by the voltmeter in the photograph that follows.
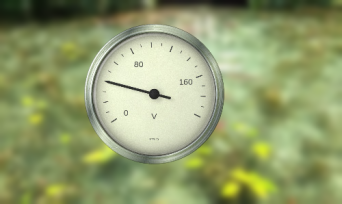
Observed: 40 V
